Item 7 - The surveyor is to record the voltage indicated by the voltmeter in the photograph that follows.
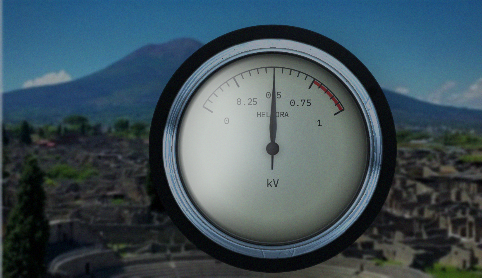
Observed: 0.5 kV
